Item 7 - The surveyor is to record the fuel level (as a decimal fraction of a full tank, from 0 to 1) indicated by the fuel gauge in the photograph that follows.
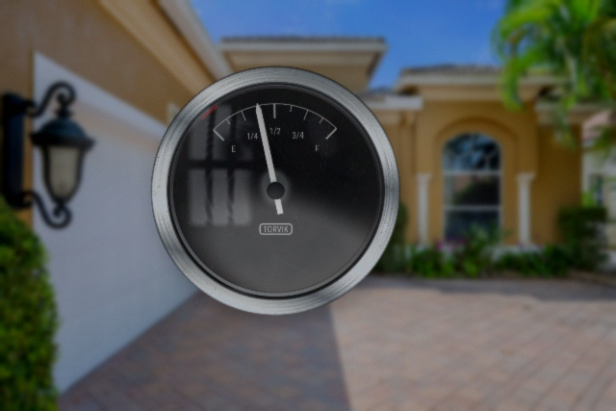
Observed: 0.375
